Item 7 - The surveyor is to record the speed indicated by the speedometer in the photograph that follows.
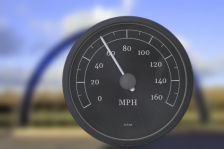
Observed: 60 mph
